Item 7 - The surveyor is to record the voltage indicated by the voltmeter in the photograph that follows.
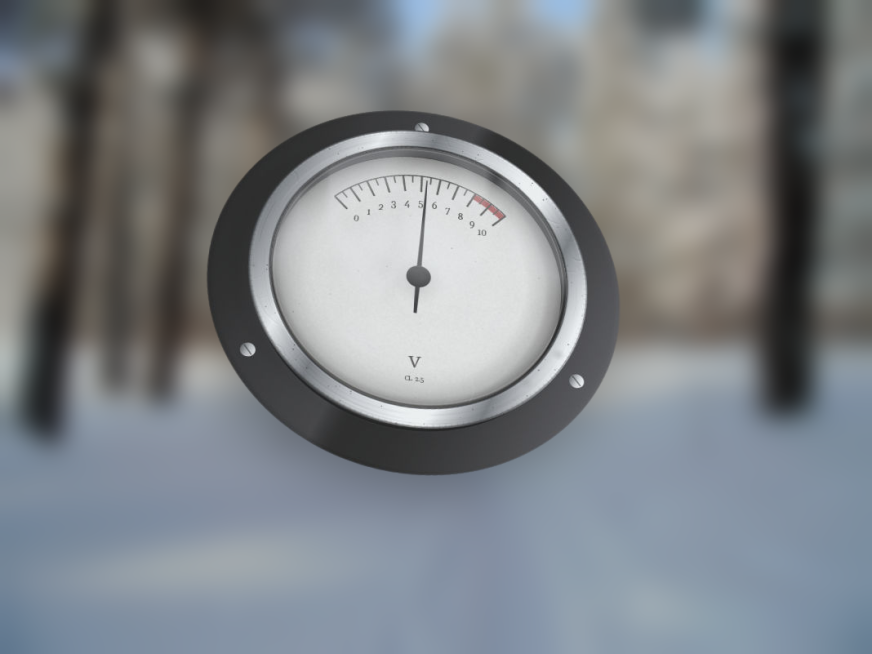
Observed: 5.25 V
